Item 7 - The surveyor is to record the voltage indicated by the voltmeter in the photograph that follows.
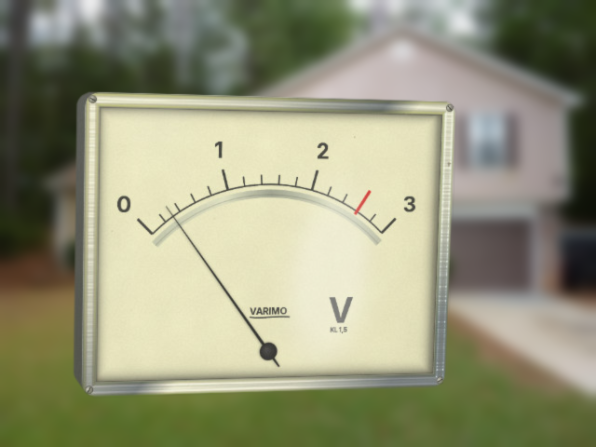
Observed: 0.3 V
